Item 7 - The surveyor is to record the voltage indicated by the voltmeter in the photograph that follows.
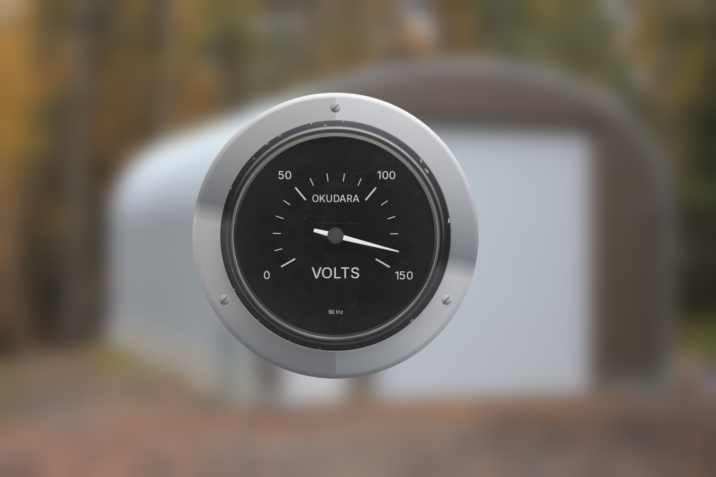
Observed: 140 V
